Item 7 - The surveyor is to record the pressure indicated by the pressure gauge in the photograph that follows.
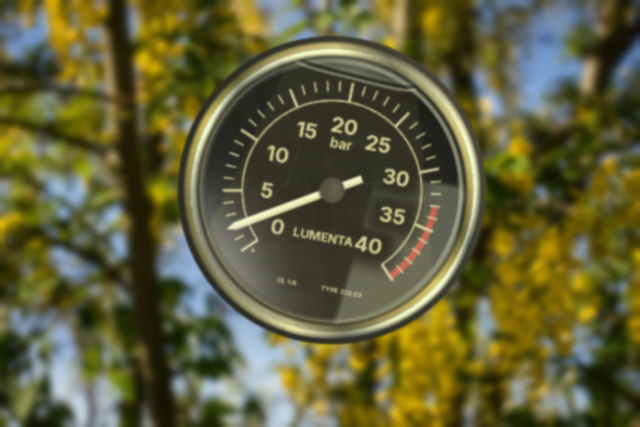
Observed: 2 bar
